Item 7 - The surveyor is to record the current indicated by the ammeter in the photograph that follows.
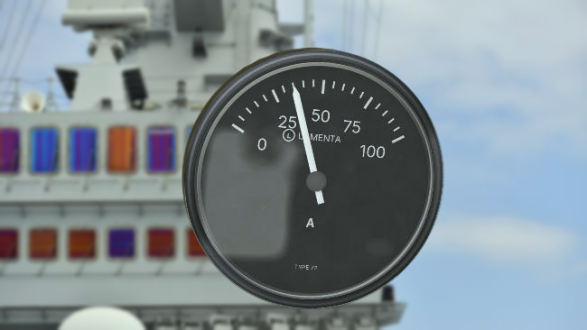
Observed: 35 A
